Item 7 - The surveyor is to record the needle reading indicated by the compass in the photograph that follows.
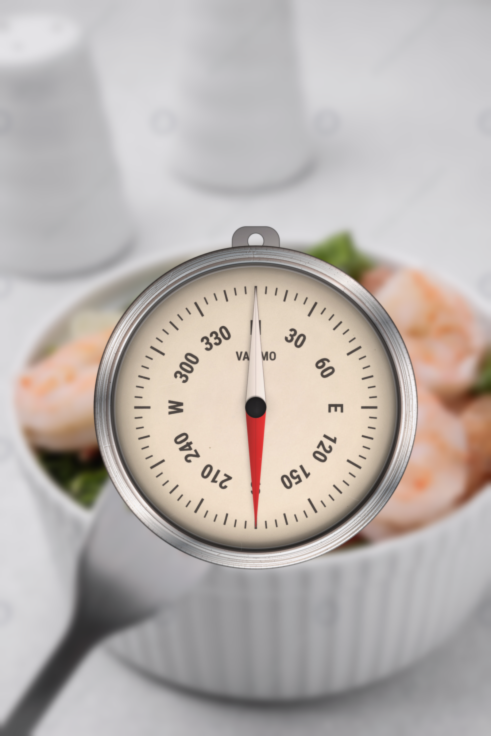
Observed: 180 °
